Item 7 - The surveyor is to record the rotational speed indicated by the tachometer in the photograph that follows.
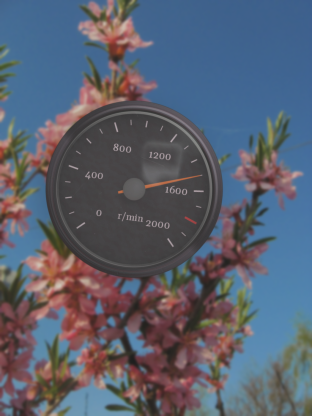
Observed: 1500 rpm
